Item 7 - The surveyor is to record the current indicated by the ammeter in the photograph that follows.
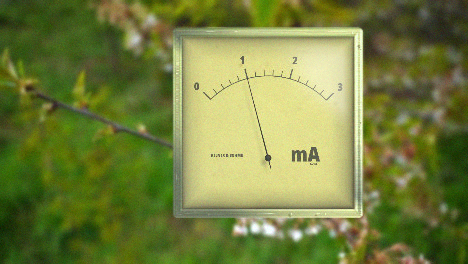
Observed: 1 mA
